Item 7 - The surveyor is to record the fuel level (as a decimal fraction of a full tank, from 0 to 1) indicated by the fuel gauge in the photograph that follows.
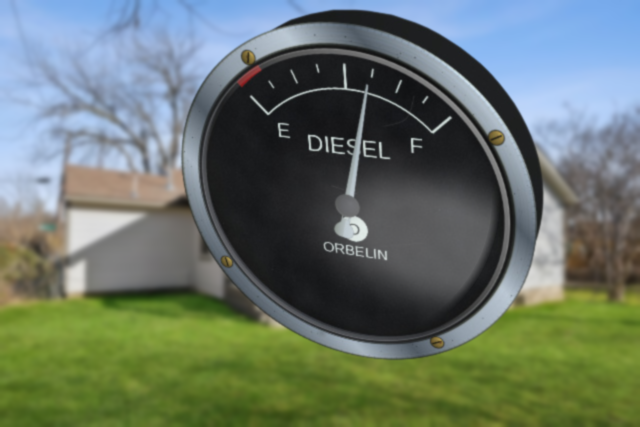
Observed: 0.625
